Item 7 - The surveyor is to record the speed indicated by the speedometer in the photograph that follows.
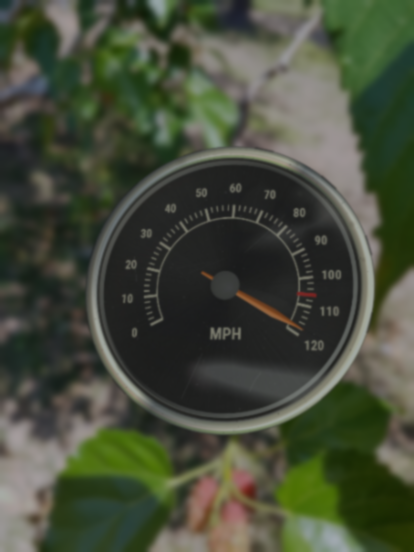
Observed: 118 mph
